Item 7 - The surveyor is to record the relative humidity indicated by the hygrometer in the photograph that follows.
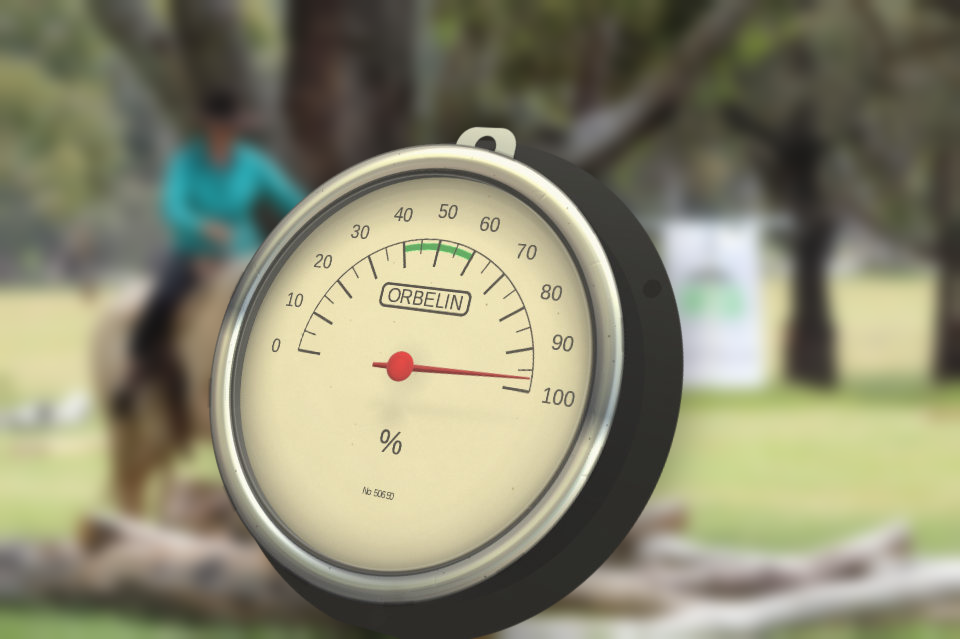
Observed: 97.5 %
